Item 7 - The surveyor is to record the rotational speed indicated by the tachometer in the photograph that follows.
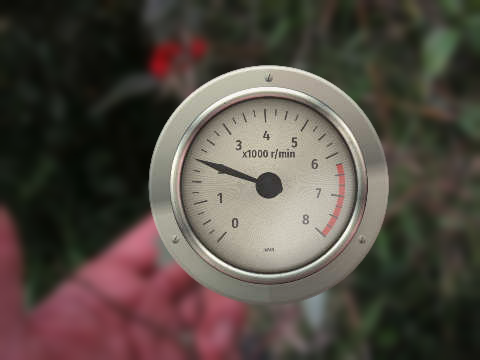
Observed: 2000 rpm
